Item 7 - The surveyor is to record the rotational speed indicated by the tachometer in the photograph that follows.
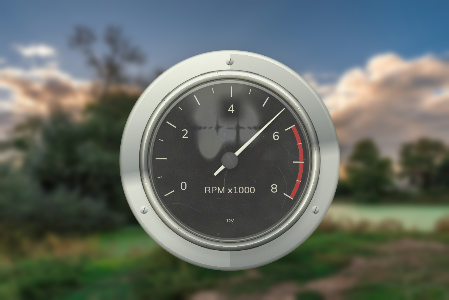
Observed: 5500 rpm
